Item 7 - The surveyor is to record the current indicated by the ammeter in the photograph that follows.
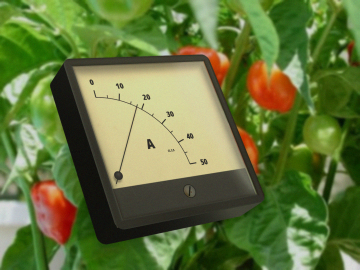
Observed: 17.5 A
